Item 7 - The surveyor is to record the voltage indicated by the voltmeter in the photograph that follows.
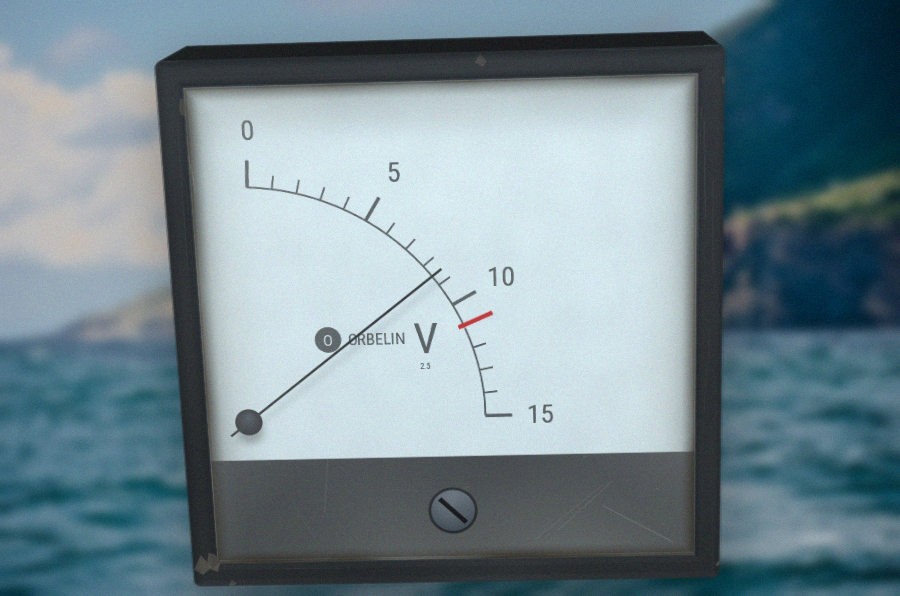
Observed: 8.5 V
